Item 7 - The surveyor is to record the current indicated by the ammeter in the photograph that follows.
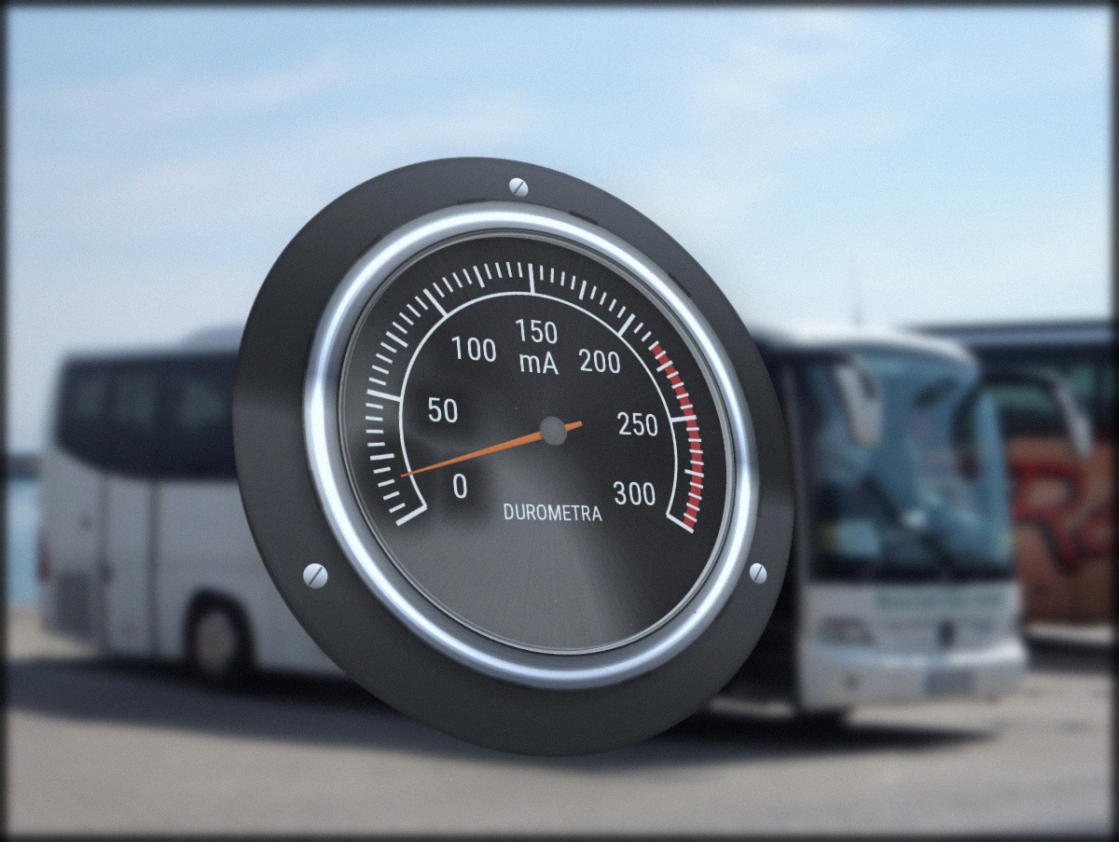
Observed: 15 mA
